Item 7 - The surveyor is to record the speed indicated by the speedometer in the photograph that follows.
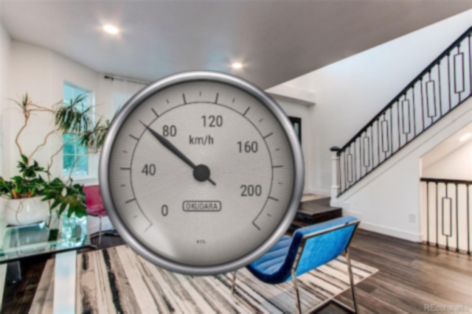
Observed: 70 km/h
